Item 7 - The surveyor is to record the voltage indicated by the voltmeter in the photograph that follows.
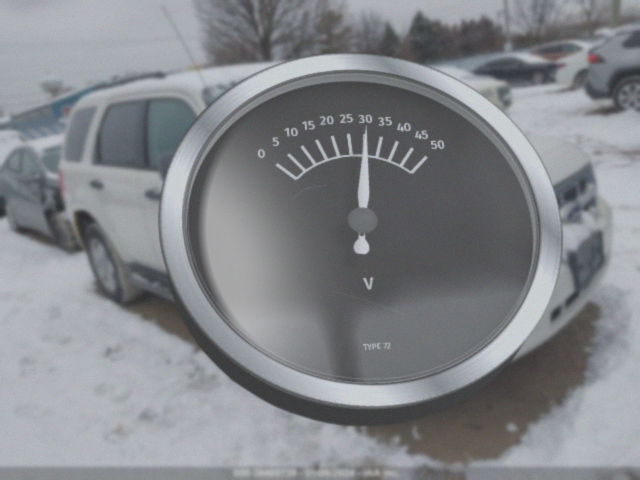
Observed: 30 V
